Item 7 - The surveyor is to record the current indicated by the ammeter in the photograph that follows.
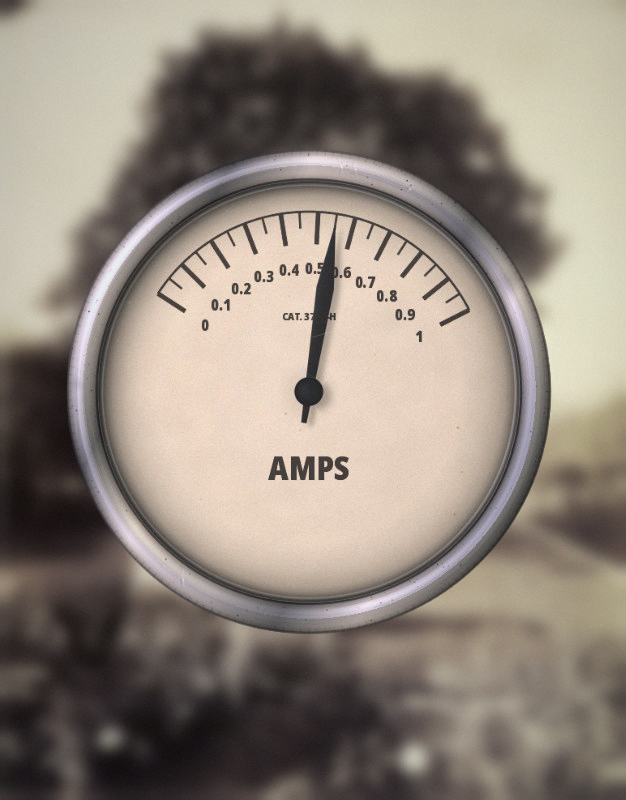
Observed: 0.55 A
